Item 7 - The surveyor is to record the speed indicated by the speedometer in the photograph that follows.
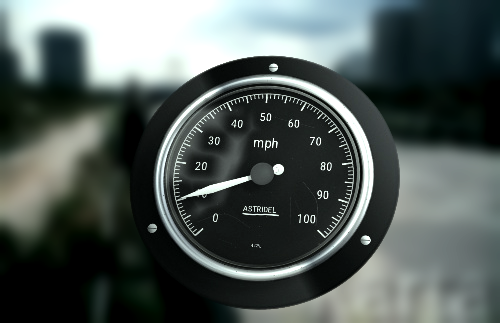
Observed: 10 mph
